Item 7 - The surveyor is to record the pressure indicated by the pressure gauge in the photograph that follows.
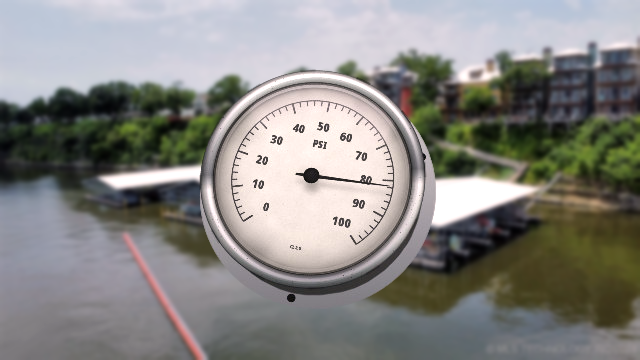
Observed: 82 psi
